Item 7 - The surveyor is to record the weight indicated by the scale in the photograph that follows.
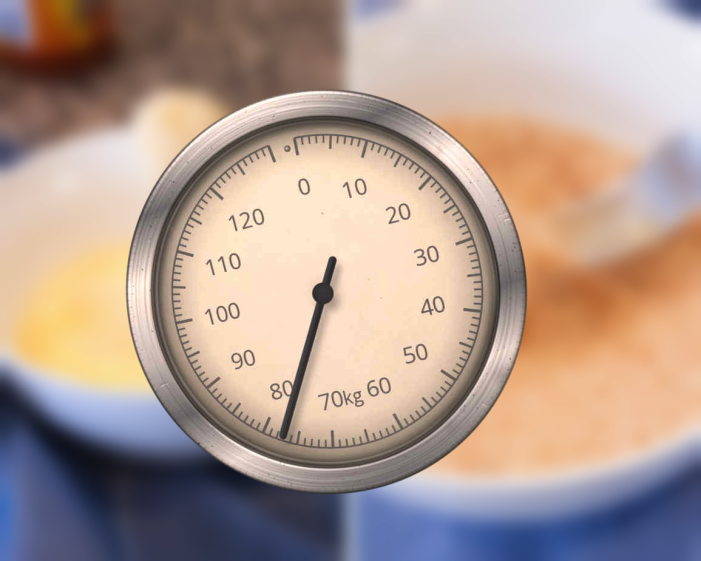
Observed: 77 kg
